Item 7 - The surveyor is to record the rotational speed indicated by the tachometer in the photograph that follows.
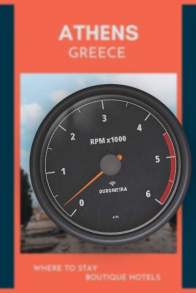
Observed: 250 rpm
